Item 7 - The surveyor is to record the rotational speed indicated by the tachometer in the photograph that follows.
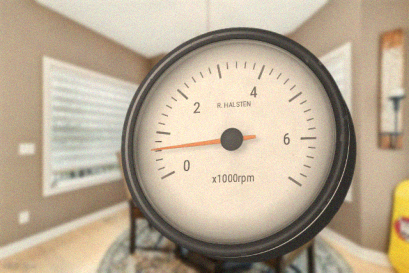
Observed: 600 rpm
